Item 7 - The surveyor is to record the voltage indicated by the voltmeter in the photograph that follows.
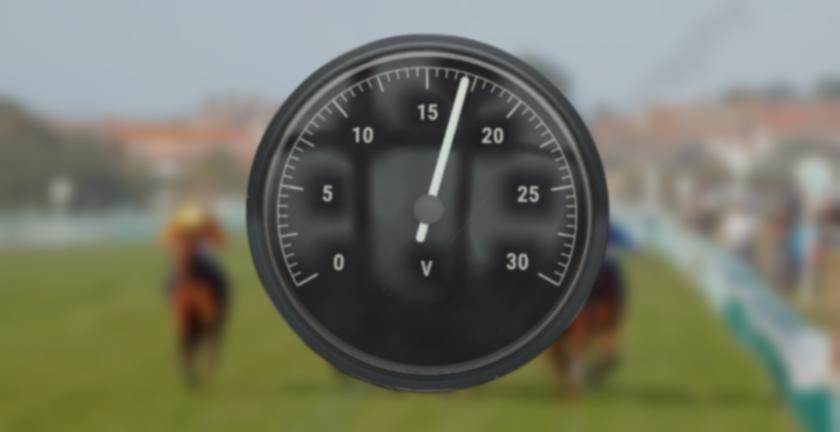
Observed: 17 V
